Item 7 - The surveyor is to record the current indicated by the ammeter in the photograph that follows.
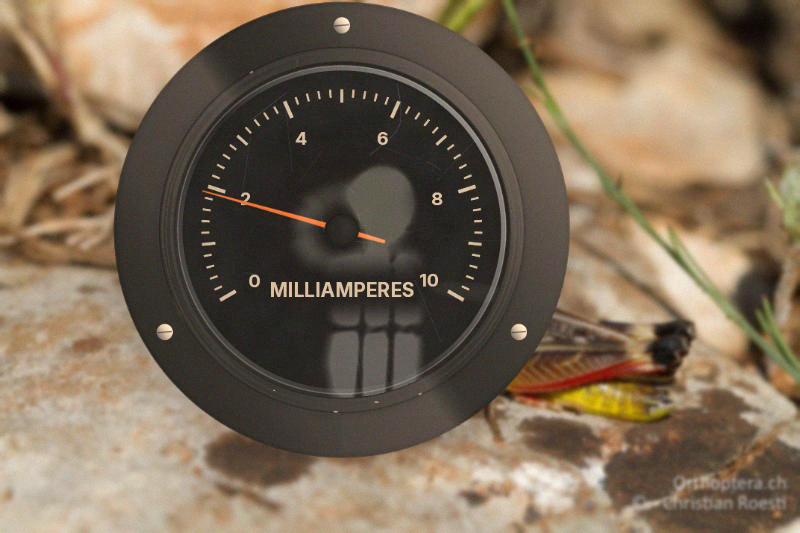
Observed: 1.9 mA
